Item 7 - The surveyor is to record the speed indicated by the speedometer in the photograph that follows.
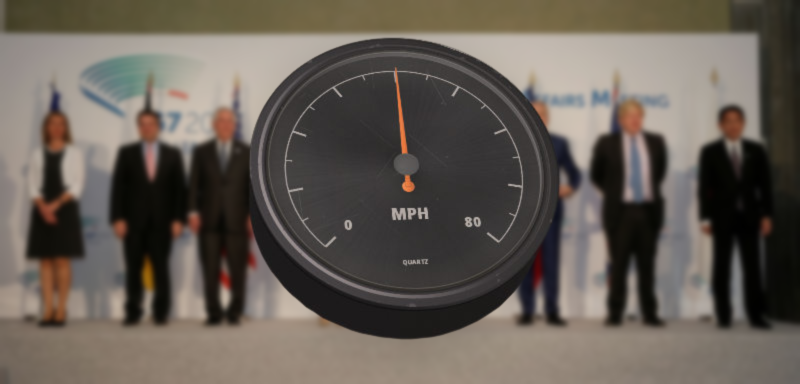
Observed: 40 mph
